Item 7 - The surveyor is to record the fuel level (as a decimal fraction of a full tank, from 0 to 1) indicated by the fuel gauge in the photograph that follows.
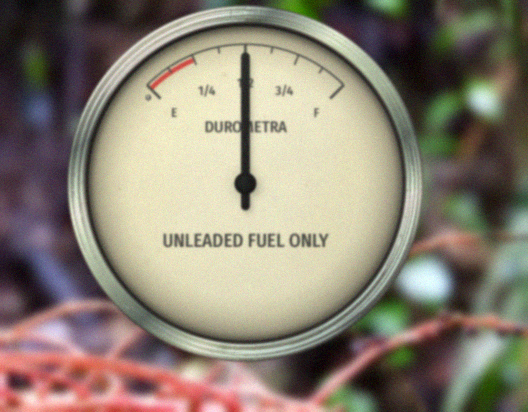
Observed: 0.5
